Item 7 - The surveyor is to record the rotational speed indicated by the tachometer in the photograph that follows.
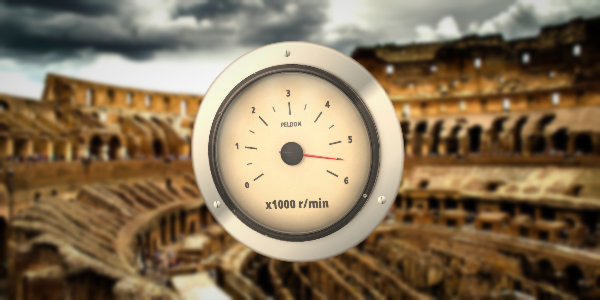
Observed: 5500 rpm
